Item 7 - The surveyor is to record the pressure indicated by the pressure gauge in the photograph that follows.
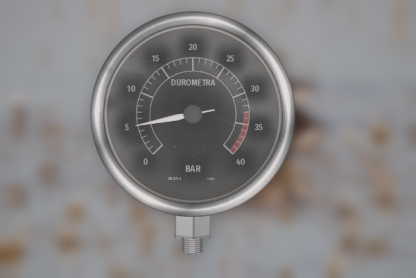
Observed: 5 bar
